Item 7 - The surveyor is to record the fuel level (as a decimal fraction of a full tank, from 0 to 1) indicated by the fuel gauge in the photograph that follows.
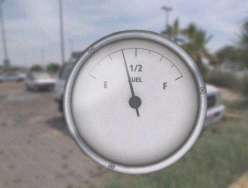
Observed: 0.375
